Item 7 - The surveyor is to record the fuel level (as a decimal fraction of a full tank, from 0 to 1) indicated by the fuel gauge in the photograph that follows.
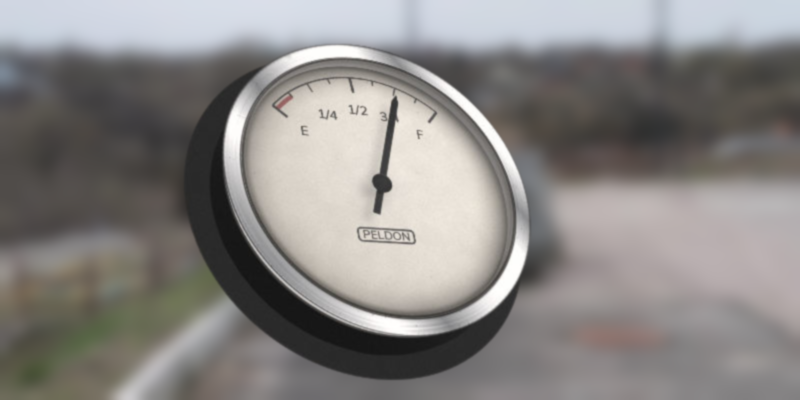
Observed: 0.75
